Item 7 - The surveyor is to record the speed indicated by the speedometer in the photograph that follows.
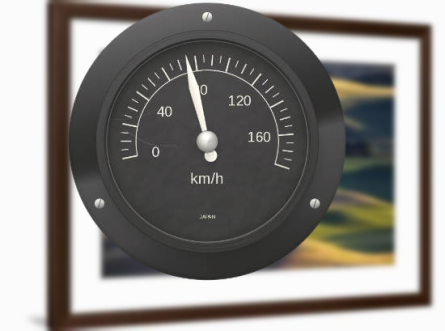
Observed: 75 km/h
